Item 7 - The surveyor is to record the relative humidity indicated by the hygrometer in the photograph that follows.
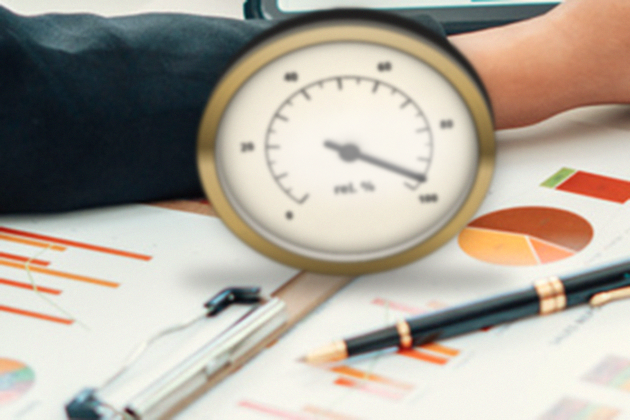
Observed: 95 %
